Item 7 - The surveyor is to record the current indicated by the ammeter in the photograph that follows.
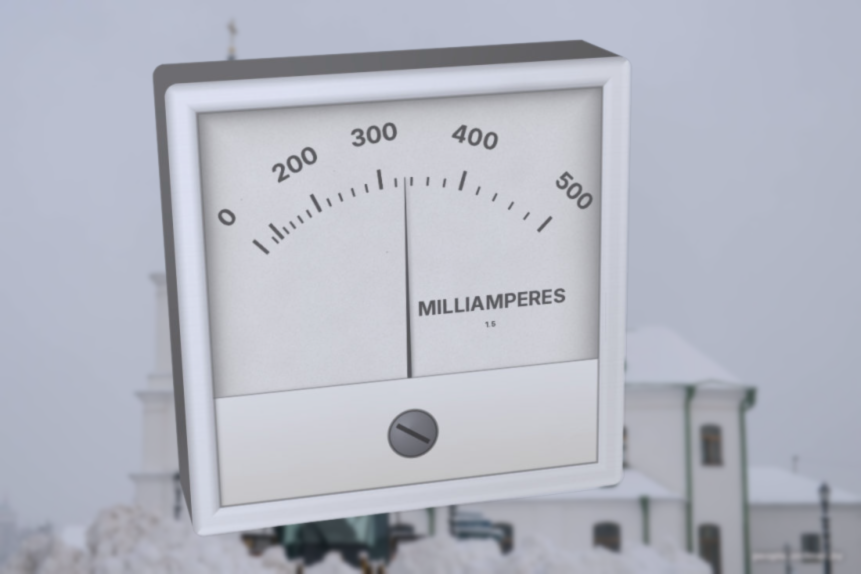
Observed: 330 mA
